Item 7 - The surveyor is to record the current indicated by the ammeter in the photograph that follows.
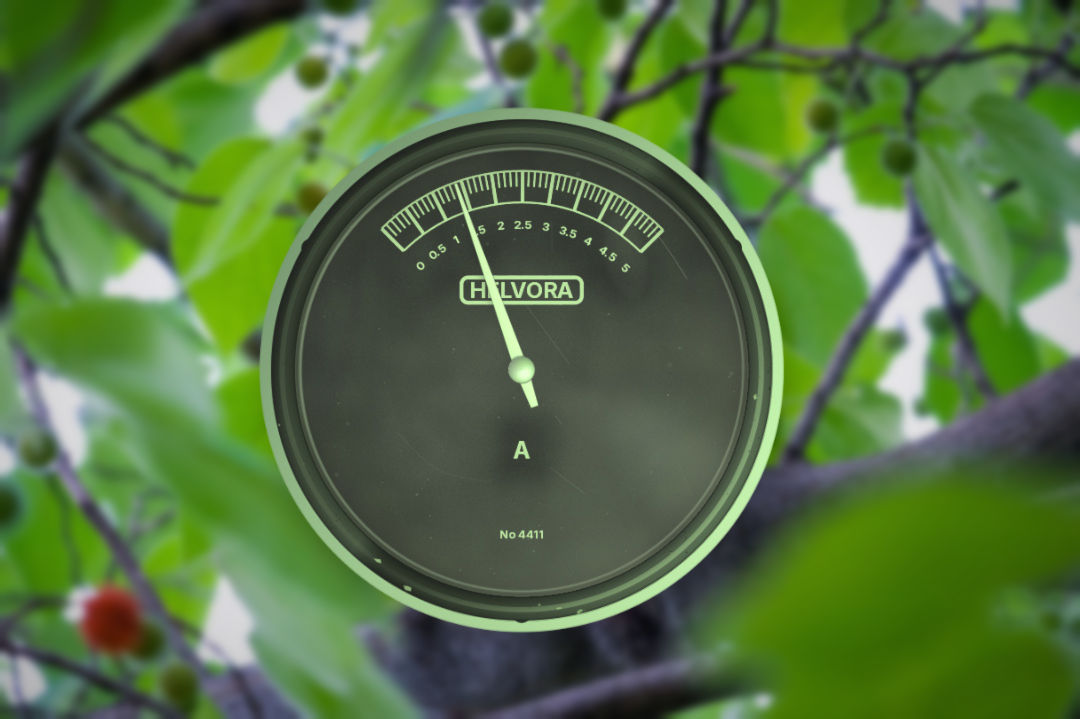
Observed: 1.4 A
